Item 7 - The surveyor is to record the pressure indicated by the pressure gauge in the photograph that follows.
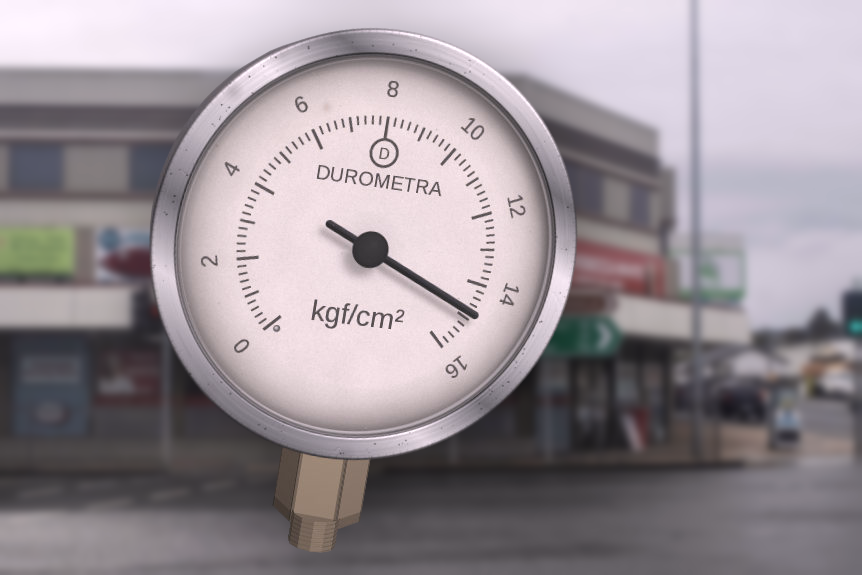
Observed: 14.8 kg/cm²
